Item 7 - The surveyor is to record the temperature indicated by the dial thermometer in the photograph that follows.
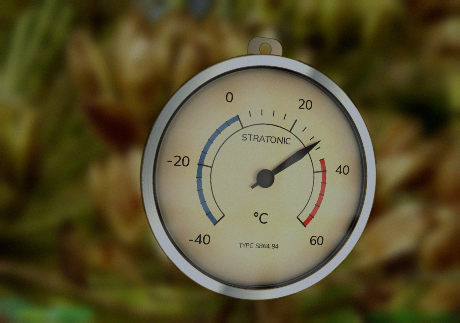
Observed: 30 °C
